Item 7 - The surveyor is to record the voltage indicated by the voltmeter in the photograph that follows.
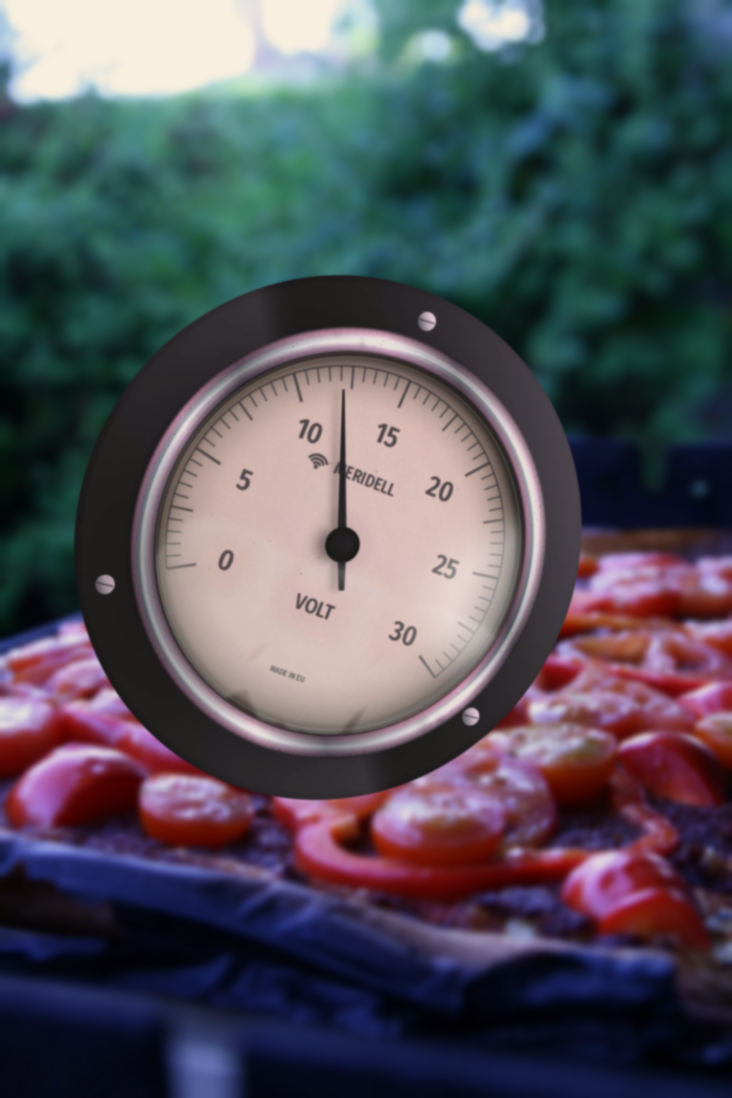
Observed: 12 V
